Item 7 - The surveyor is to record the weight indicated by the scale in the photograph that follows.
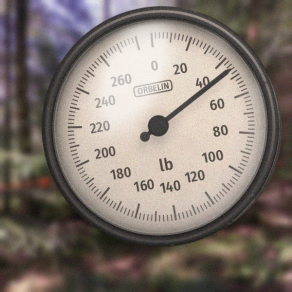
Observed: 46 lb
